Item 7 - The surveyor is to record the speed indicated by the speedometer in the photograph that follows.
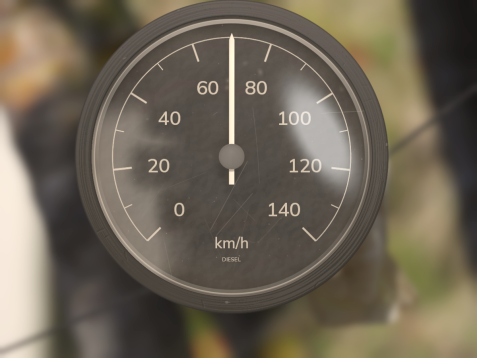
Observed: 70 km/h
